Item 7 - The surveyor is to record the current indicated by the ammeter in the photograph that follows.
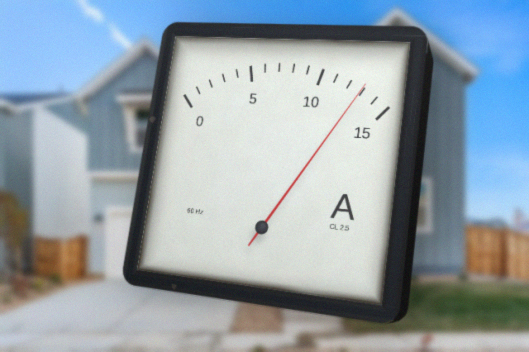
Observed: 13 A
